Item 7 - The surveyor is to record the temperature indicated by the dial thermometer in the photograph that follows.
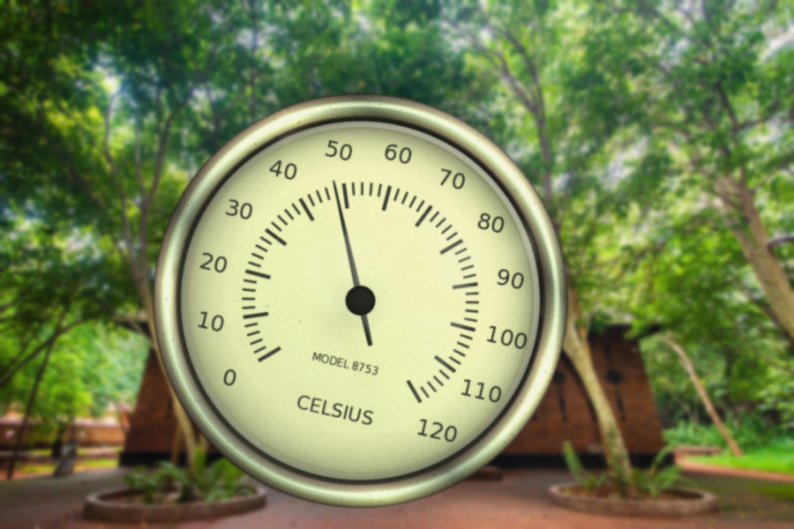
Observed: 48 °C
